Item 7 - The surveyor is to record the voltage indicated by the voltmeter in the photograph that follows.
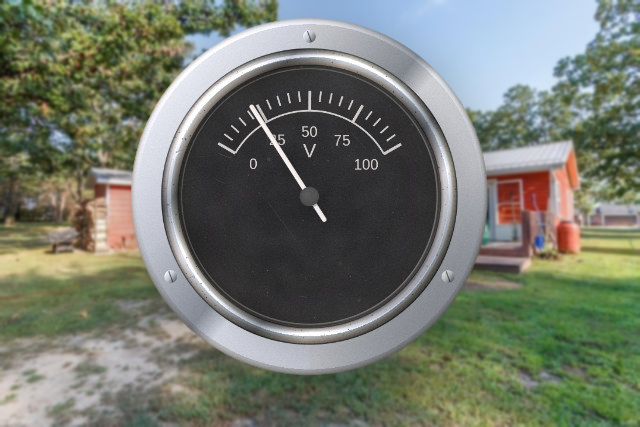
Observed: 22.5 V
